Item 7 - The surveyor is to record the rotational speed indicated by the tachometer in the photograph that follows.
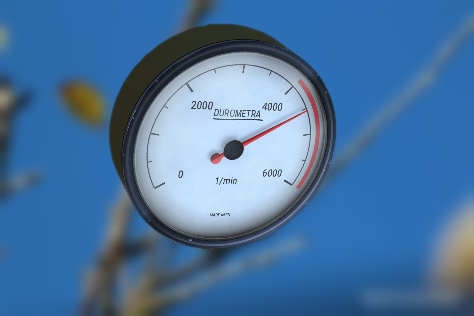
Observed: 4500 rpm
